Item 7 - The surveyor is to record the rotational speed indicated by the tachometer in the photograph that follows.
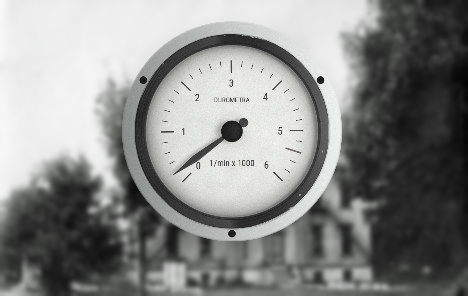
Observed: 200 rpm
